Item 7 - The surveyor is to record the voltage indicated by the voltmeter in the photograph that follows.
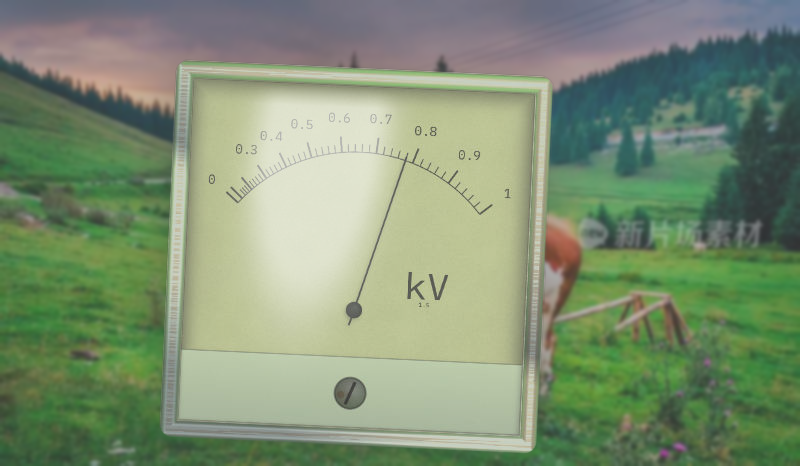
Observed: 0.78 kV
